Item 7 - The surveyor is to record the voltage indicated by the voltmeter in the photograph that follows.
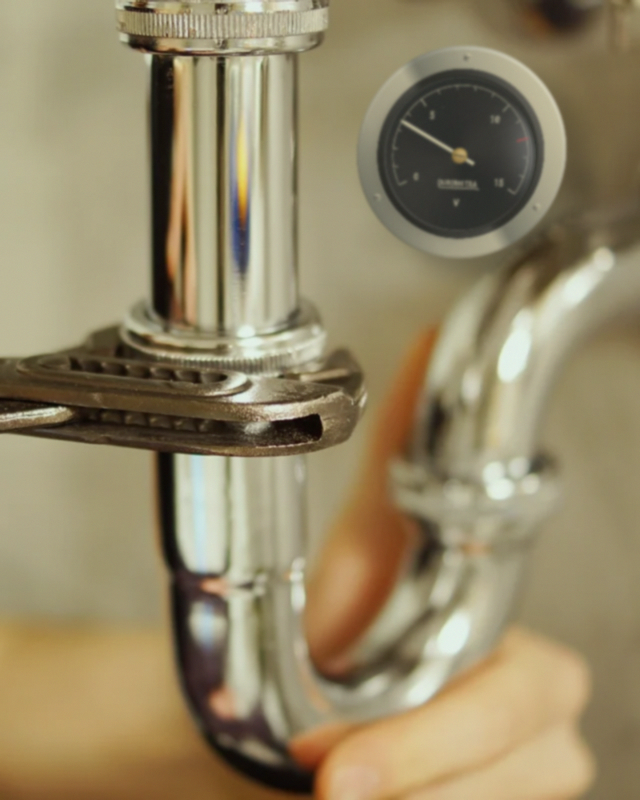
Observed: 3.5 V
